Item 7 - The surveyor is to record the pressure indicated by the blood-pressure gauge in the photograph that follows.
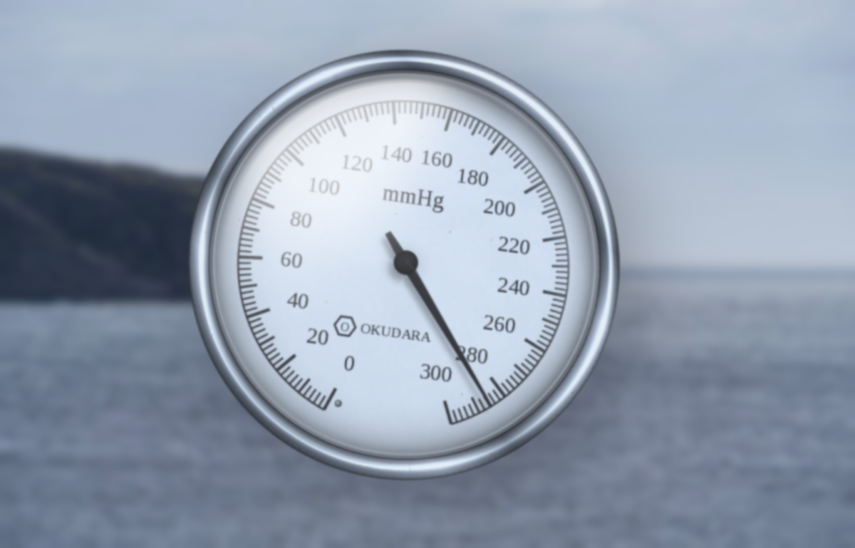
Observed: 286 mmHg
